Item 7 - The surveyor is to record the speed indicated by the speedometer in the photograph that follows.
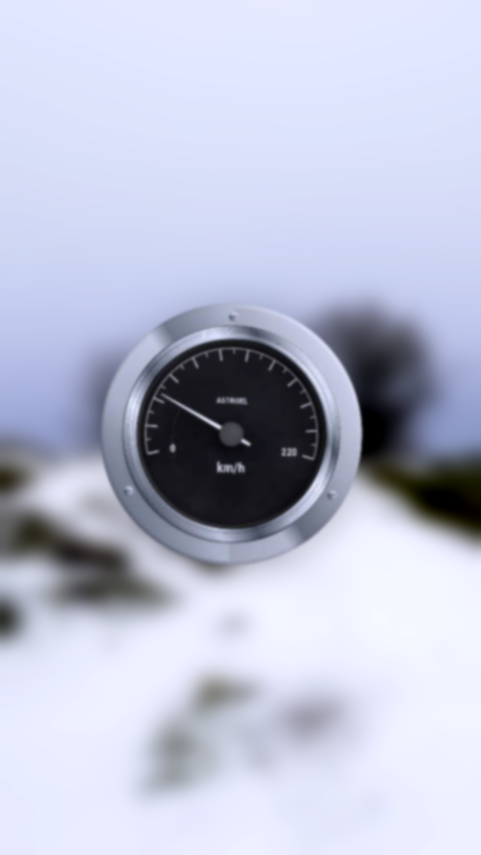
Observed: 45 km/h
